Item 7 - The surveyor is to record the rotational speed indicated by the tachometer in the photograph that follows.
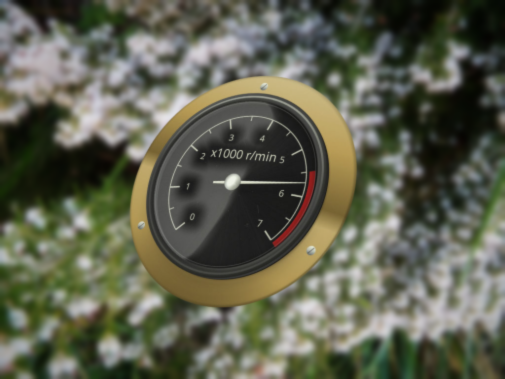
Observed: 5750 rpm
